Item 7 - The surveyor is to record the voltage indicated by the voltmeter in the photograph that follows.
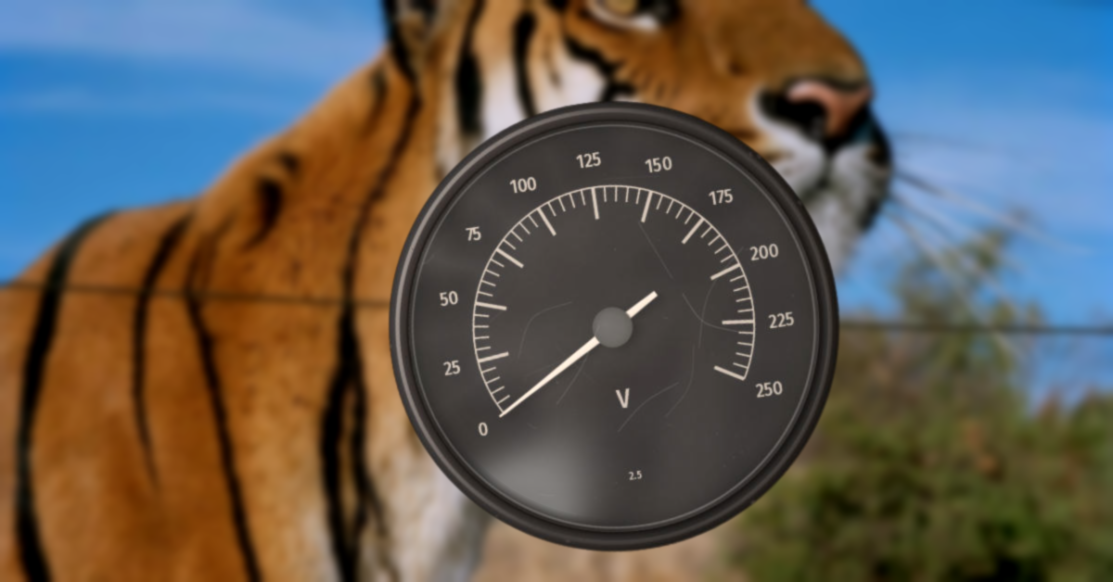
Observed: 0 V
